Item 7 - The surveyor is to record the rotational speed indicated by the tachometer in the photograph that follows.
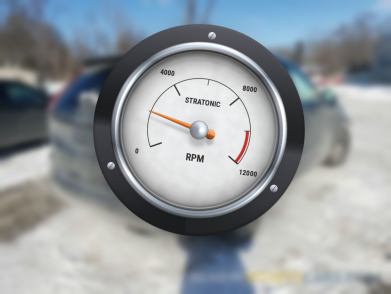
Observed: 2000 rpm
